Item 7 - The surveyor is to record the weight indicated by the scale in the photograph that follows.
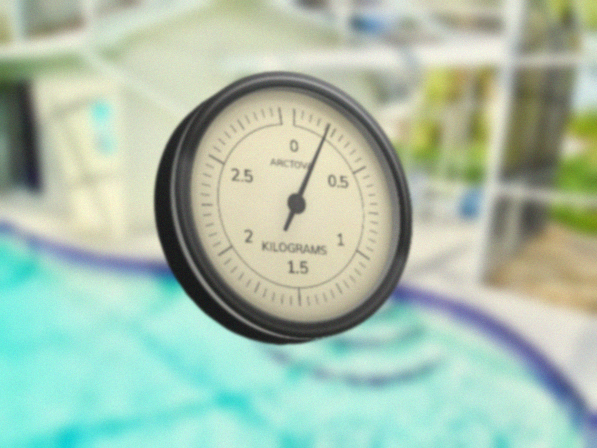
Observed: 0.2 kg
